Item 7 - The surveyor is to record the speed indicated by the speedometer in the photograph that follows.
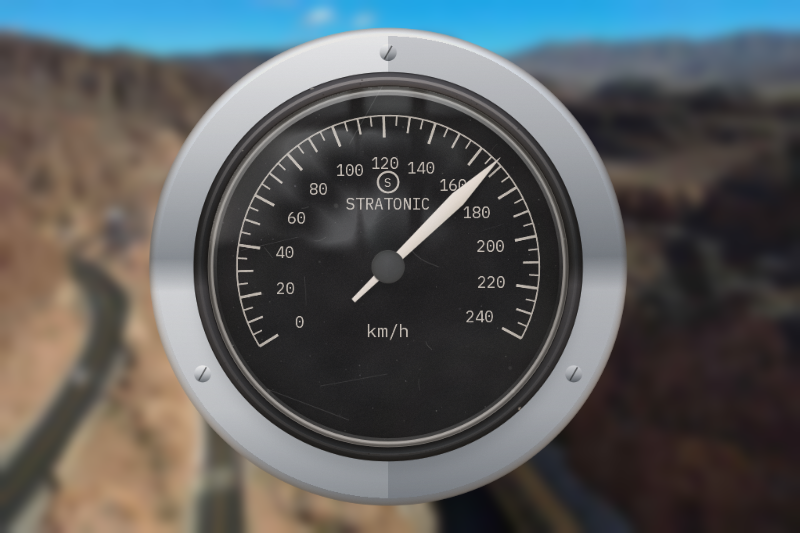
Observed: 167.5 km/h
